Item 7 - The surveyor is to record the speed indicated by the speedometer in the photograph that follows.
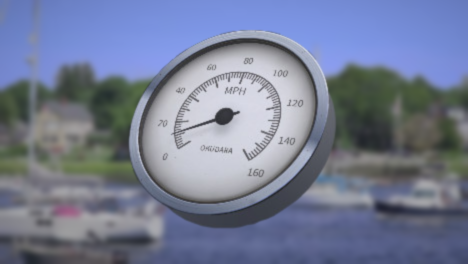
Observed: 10 mph
